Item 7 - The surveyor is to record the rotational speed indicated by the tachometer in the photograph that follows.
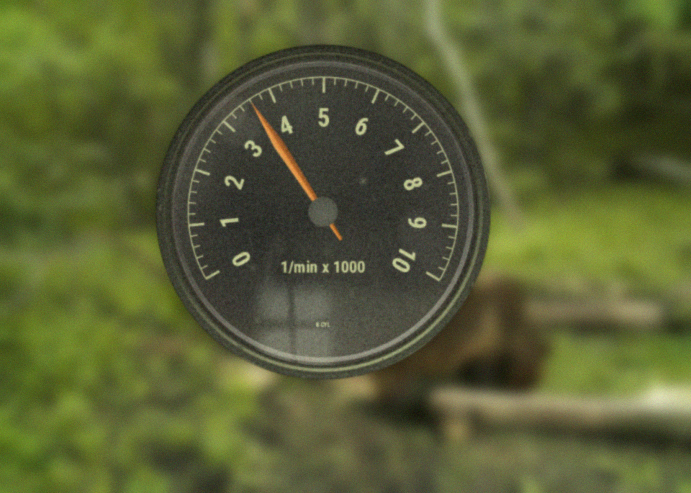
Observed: 3600 rpm
